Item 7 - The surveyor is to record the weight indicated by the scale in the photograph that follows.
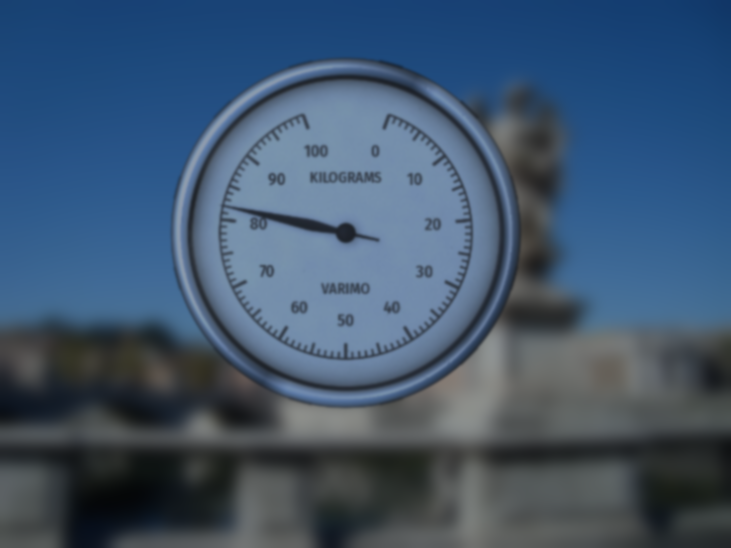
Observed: 82 kg
